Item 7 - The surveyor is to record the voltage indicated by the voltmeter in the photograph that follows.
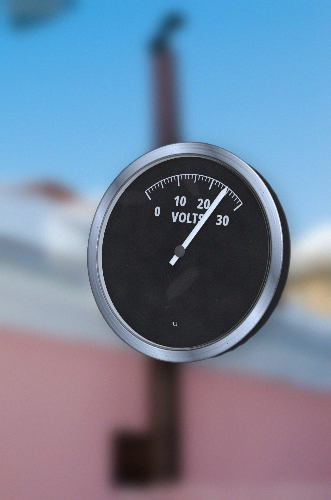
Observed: 25 V
